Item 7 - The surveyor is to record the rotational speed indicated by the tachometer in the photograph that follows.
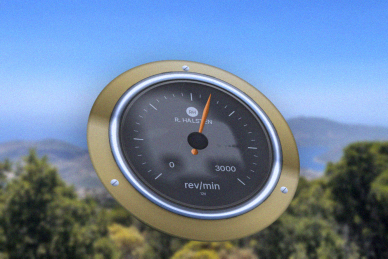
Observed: 1700 rpm
